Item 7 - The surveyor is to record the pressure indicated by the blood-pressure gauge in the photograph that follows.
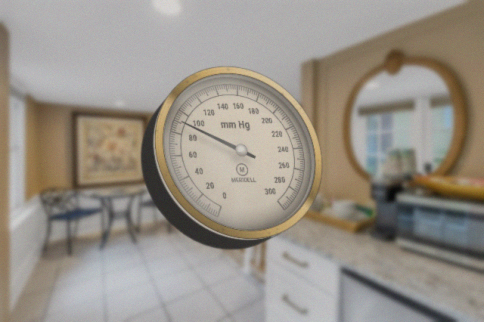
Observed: 90 mmHg
